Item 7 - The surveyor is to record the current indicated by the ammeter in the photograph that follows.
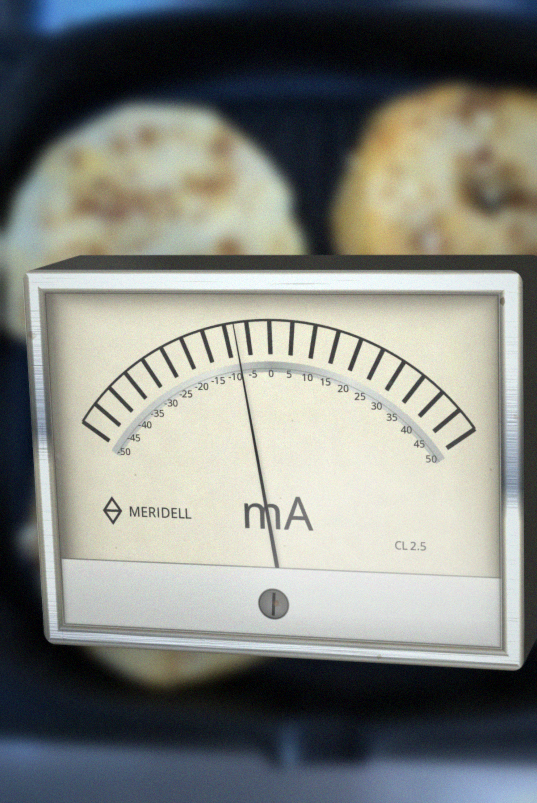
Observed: -7.5 mA
